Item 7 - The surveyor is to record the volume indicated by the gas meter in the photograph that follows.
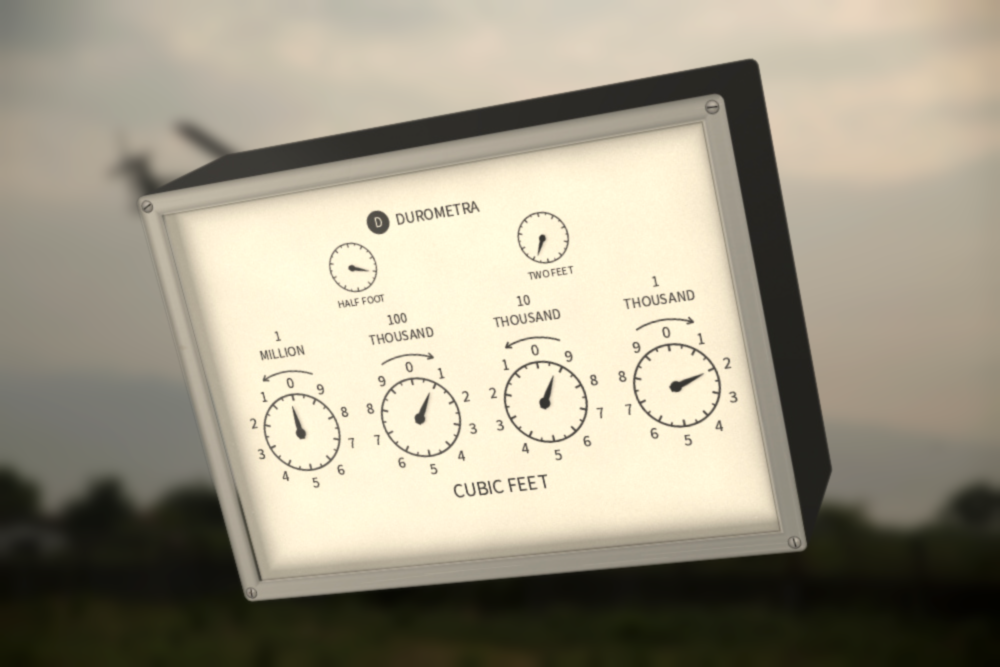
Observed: 9200 ft³
